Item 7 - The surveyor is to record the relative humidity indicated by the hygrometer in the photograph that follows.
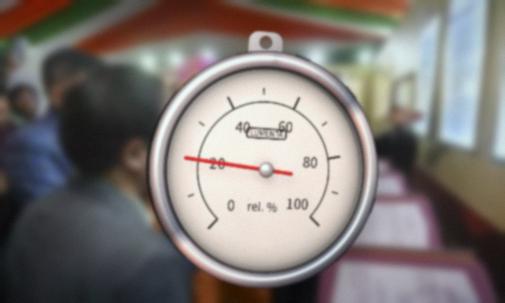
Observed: 20 %
